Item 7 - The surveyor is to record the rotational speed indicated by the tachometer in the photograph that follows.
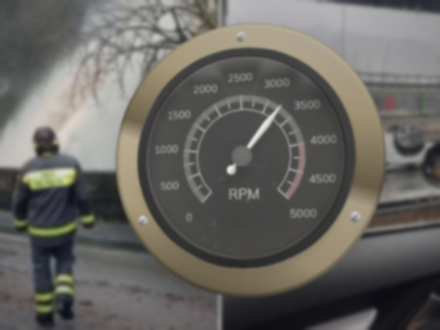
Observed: 3250 rpm
